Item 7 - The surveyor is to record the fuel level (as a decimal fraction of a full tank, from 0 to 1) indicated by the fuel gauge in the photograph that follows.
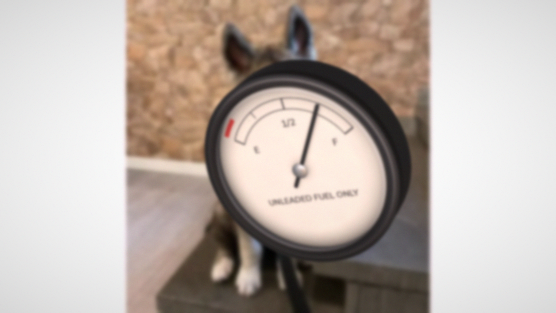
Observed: 0.75
